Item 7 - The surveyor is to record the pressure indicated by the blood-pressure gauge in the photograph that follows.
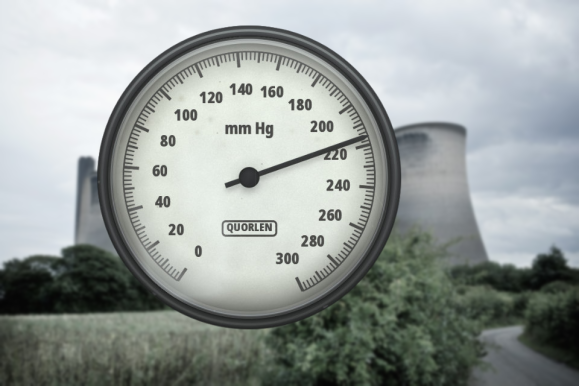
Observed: 216 mmHg
